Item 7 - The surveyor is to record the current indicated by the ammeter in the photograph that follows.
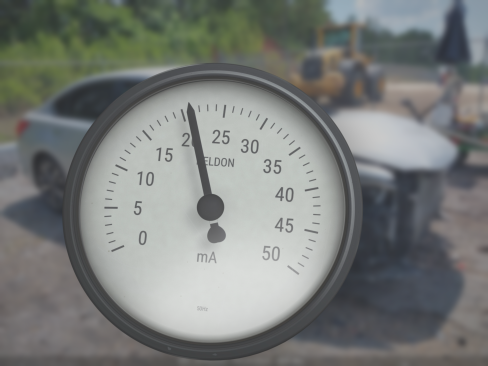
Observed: 21 mA
